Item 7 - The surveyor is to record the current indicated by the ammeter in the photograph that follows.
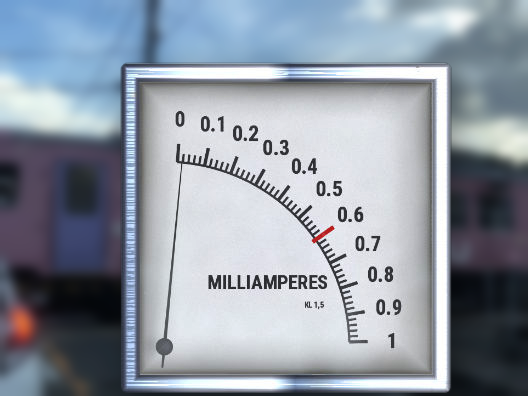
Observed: 0.02 mA
